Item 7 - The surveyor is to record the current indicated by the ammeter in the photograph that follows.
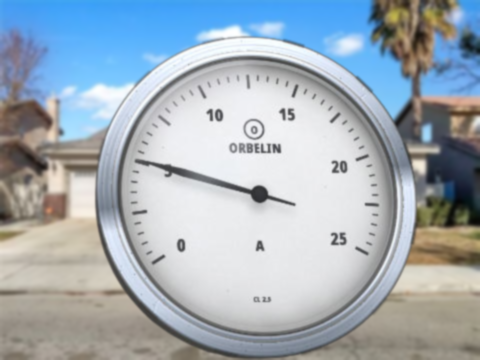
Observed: 5 A
